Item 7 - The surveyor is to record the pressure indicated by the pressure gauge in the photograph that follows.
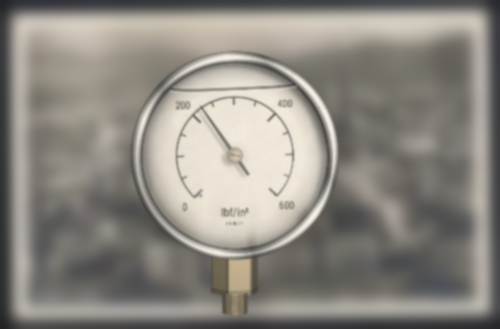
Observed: 225 psi
